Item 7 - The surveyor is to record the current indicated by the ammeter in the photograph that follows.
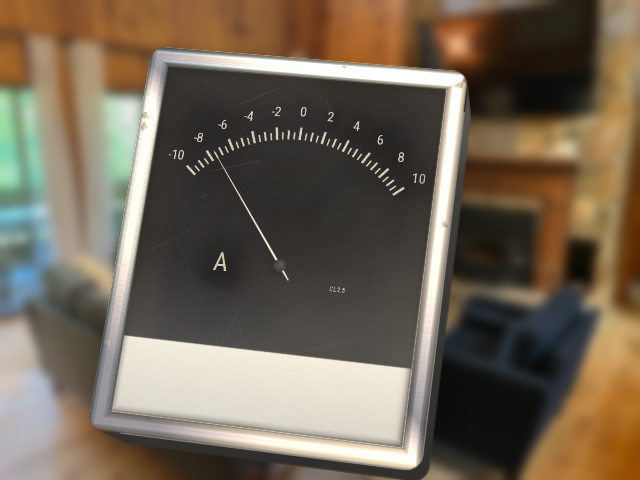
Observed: -7.5 A
